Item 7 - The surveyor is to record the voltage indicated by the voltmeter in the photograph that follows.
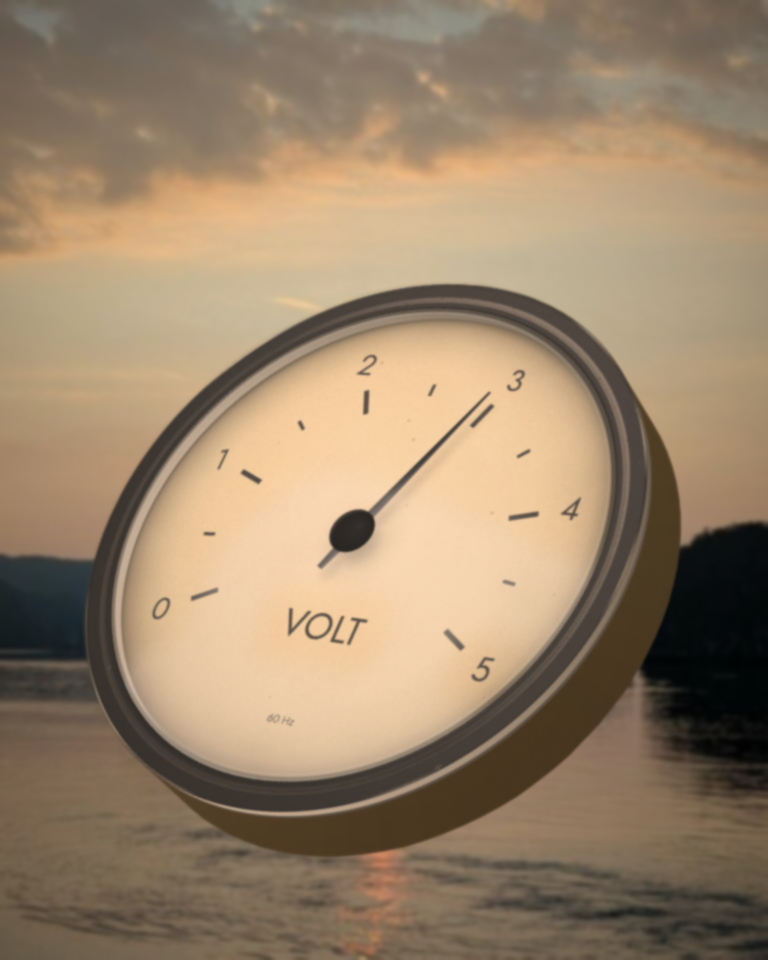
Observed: 3 V
